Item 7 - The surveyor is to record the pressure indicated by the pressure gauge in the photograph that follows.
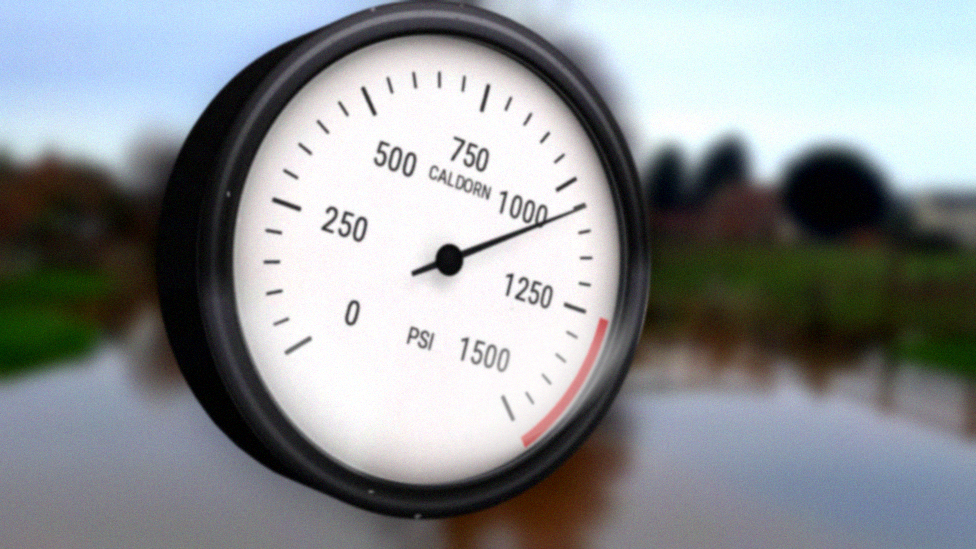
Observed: 1050 psi
